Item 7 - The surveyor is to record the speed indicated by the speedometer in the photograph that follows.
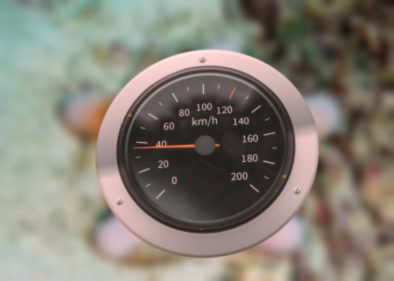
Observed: 35 km/h
